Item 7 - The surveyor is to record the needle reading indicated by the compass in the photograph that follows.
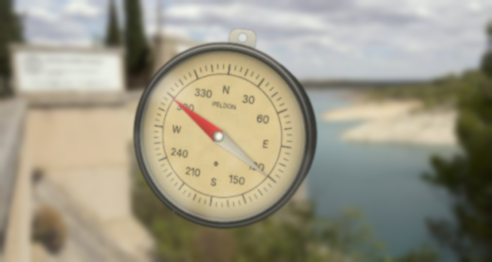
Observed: 300 °
